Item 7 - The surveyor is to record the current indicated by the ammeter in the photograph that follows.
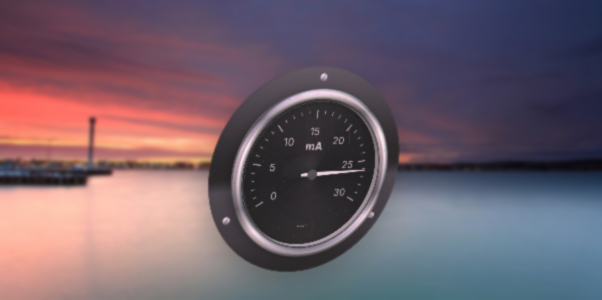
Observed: 26 mA
